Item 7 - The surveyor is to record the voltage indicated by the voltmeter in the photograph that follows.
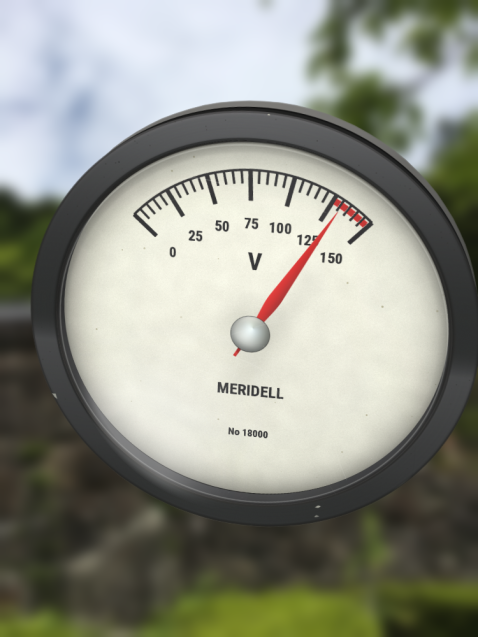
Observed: 130 V
